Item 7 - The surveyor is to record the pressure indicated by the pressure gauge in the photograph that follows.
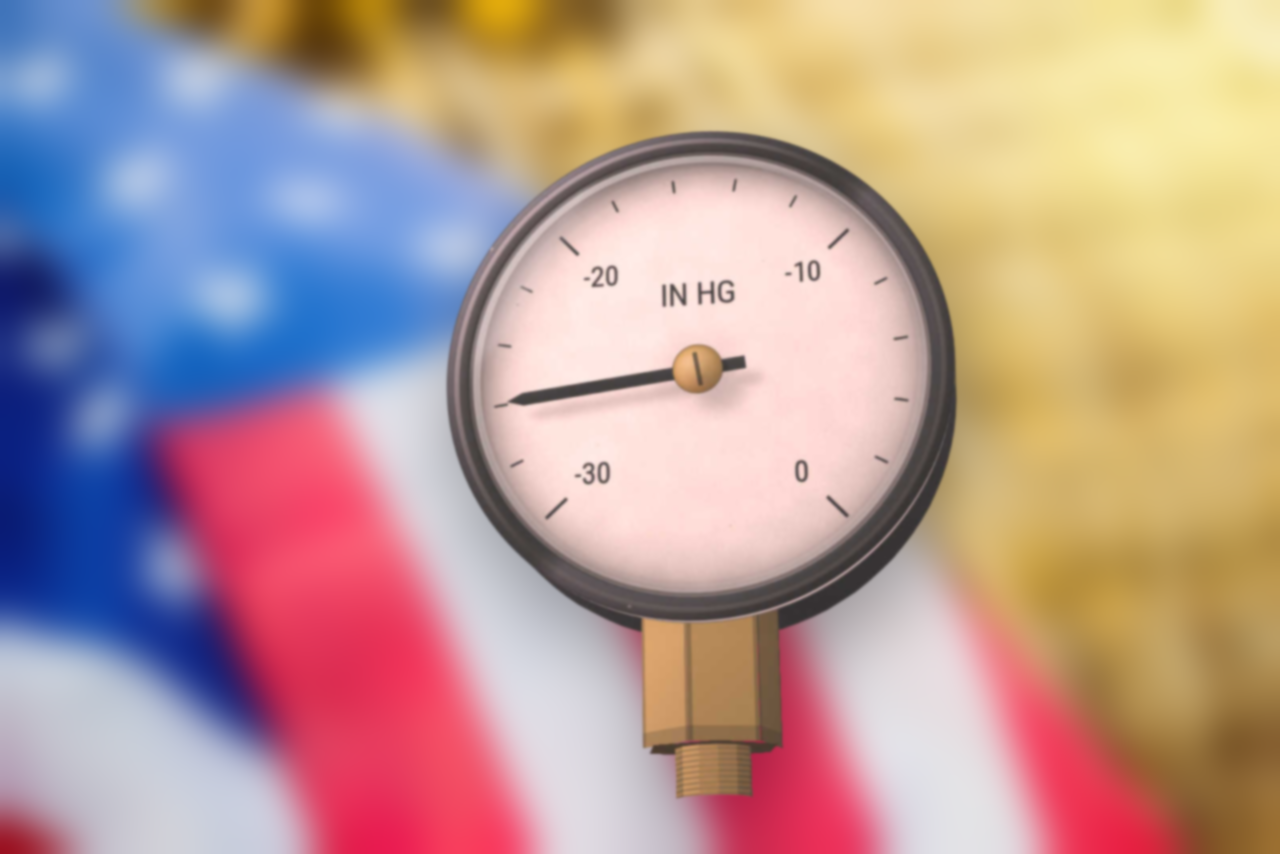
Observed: -26 inHg
